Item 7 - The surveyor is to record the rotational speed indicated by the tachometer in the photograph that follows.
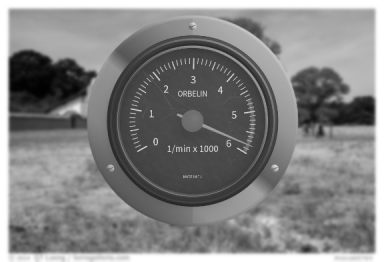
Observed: 5800 rpm
